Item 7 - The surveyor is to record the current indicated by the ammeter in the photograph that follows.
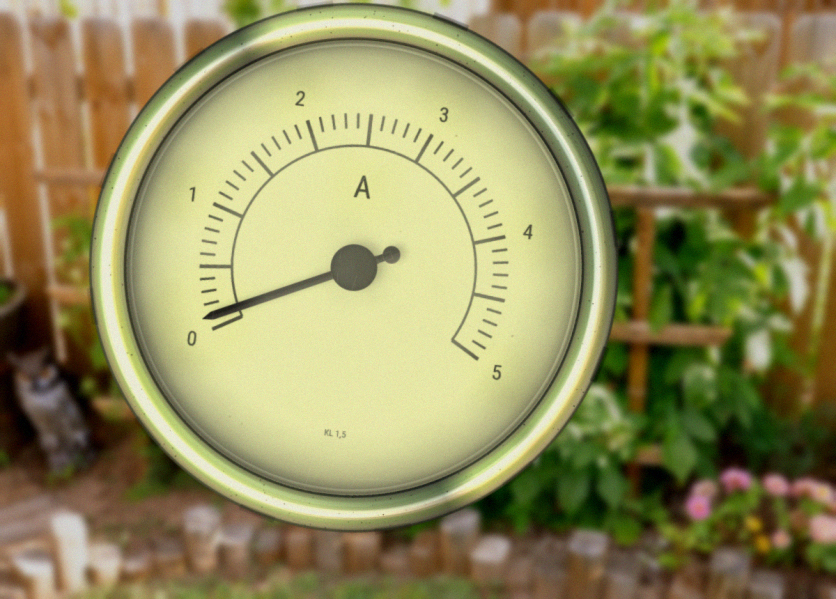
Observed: 0.1 A
